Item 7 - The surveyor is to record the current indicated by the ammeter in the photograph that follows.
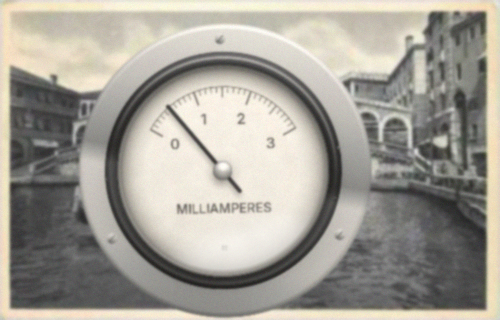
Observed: 0.5 mA
